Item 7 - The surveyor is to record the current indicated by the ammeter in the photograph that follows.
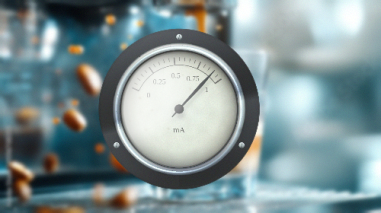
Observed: 0.9 mA
